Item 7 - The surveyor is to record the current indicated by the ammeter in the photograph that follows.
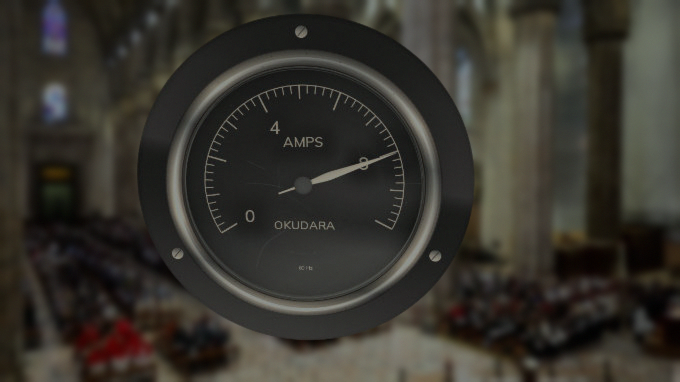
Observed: 8 A
